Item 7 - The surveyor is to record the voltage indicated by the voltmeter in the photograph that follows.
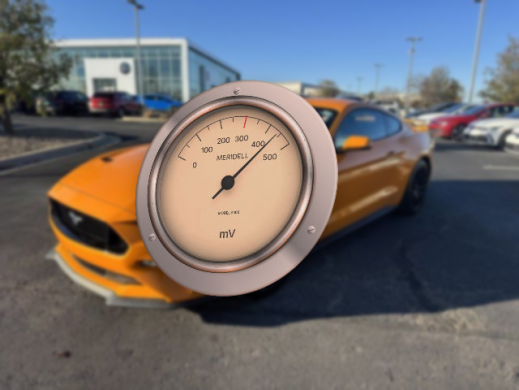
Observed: 450 mV
